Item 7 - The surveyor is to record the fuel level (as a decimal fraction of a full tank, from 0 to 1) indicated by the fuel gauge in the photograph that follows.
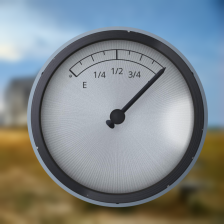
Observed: 1
